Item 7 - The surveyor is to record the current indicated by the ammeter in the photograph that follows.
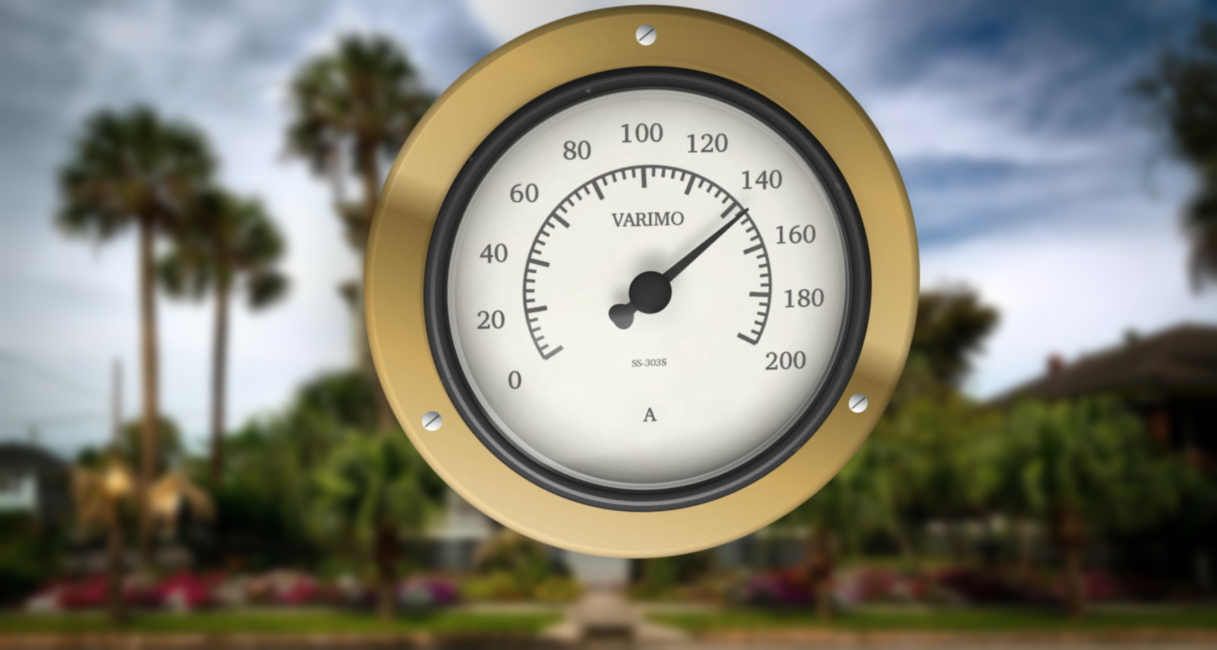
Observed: 144 A
